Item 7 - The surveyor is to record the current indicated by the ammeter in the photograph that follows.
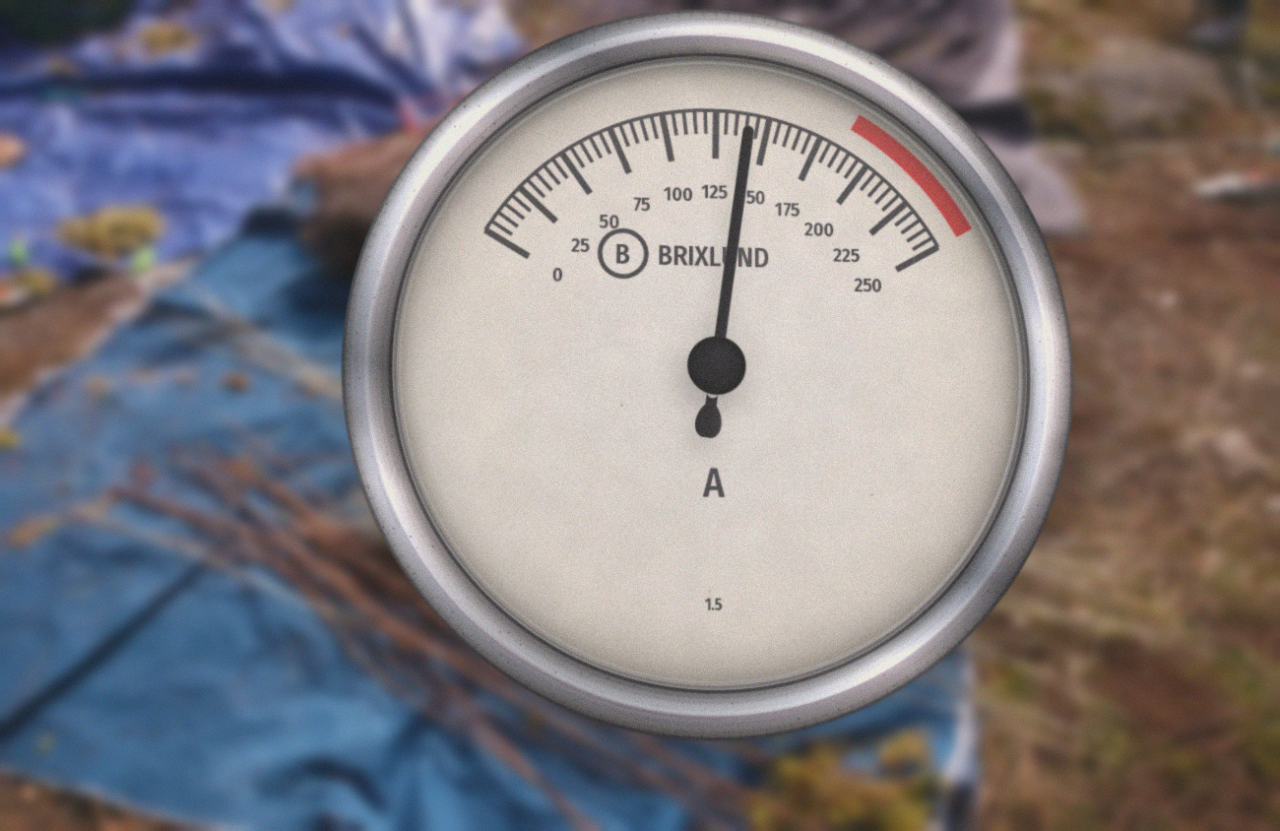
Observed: 140 A
